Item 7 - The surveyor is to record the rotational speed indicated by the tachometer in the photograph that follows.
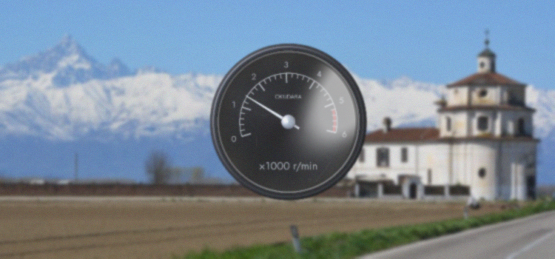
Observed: 1400 rpm
